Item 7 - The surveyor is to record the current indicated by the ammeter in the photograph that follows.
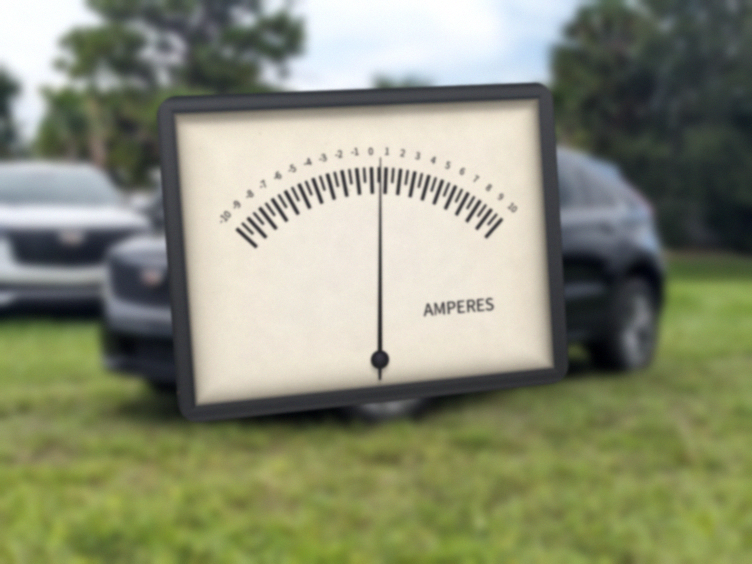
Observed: 0.5 A
